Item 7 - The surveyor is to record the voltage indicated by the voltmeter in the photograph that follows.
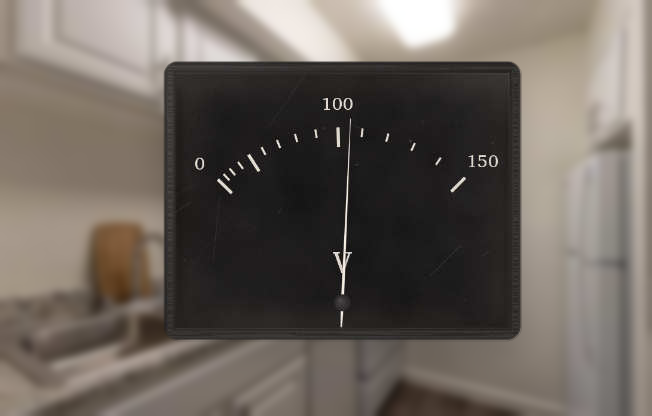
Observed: 105 V
